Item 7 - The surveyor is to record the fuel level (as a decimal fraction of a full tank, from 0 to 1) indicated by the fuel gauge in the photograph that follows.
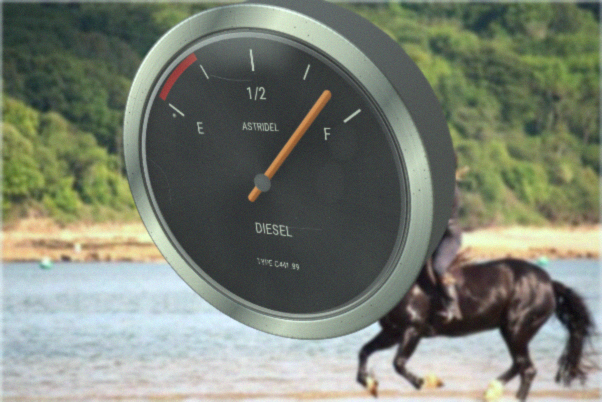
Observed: 0.875
